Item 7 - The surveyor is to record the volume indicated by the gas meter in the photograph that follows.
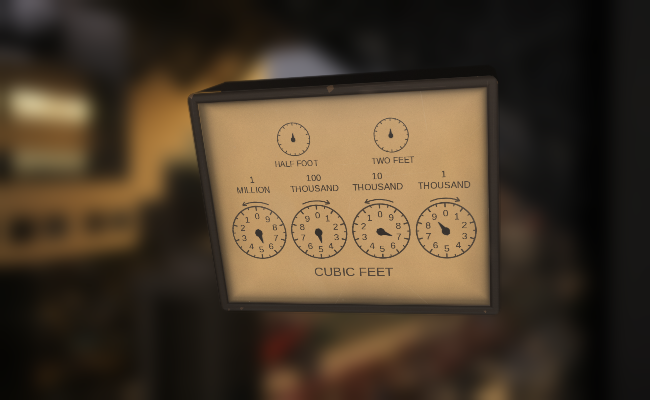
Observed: 546900 ft³
